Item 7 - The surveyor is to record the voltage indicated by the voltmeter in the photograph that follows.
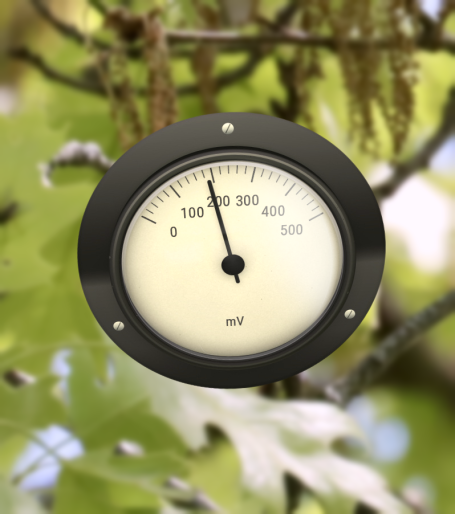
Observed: 190 mV
